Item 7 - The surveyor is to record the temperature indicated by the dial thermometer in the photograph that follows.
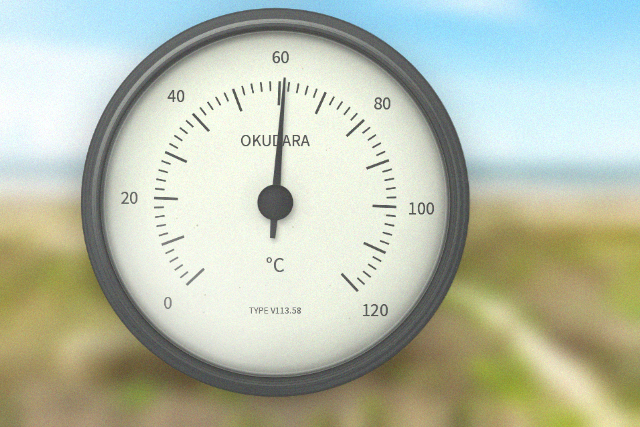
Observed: 61 °C
